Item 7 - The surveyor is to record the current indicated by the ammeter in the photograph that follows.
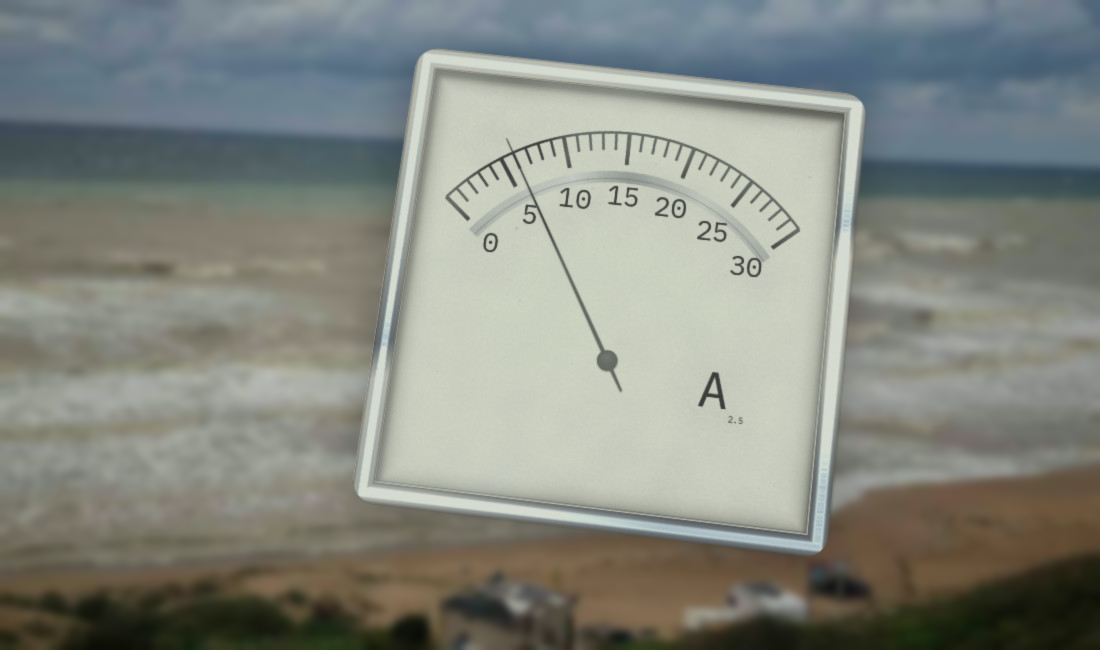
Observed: 6 A
